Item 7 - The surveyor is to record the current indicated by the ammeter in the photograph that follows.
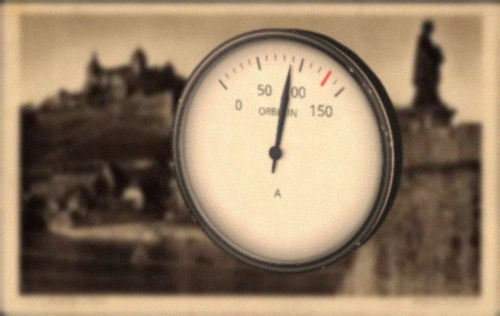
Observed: 90 A
